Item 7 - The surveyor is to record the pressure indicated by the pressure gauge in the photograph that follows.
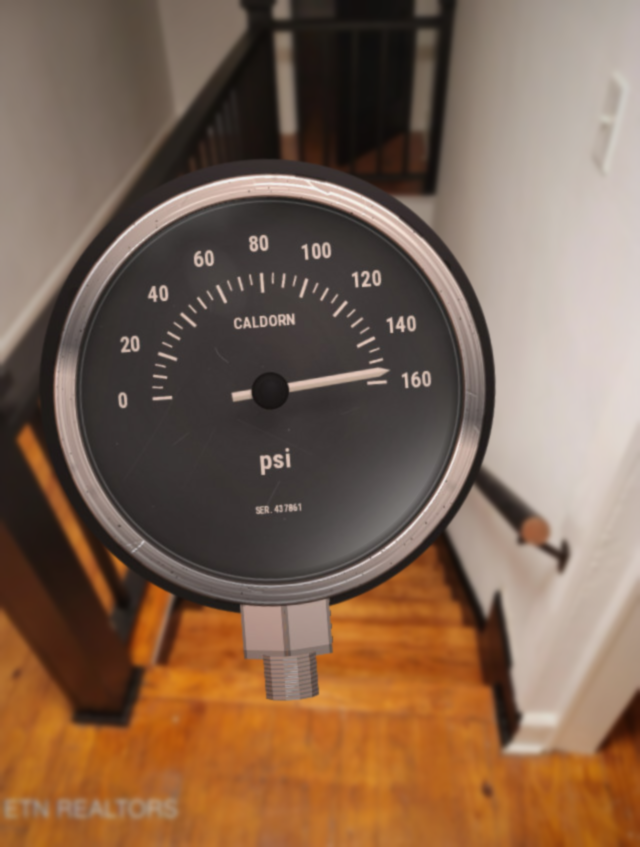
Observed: 155 psi
